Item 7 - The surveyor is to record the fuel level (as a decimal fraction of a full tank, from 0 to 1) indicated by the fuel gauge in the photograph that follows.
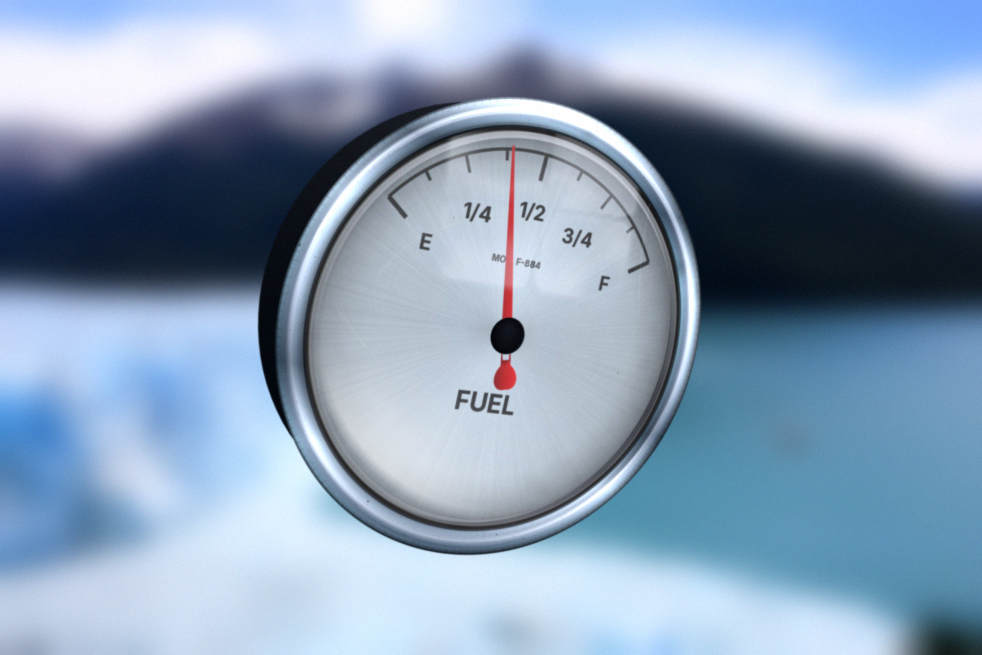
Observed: 0.375
